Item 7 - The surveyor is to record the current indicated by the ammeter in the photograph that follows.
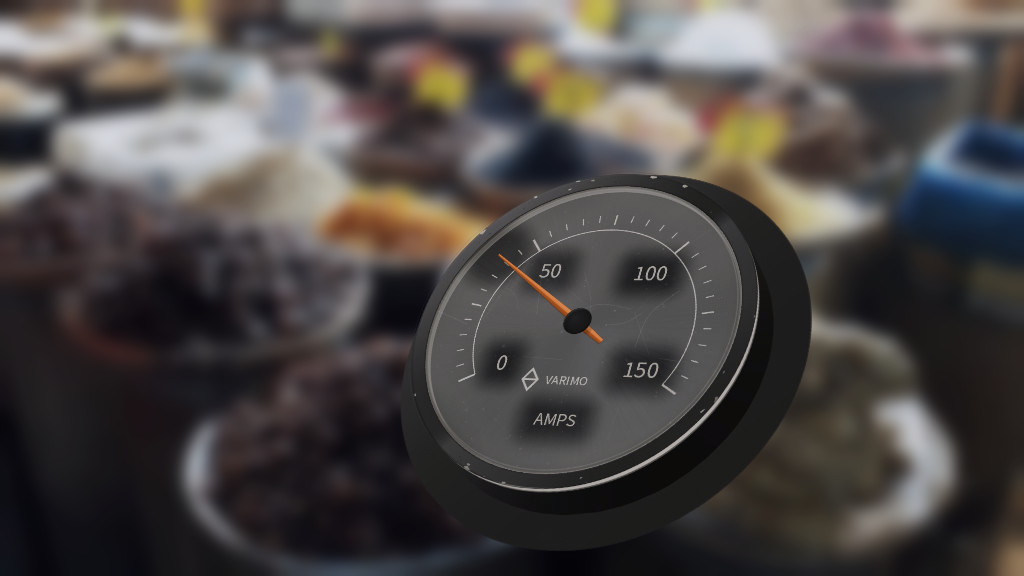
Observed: 40 A
